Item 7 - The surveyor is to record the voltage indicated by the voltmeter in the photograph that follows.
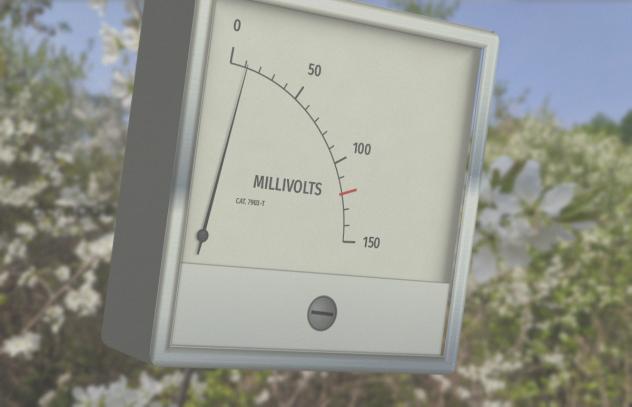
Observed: 10 mV
